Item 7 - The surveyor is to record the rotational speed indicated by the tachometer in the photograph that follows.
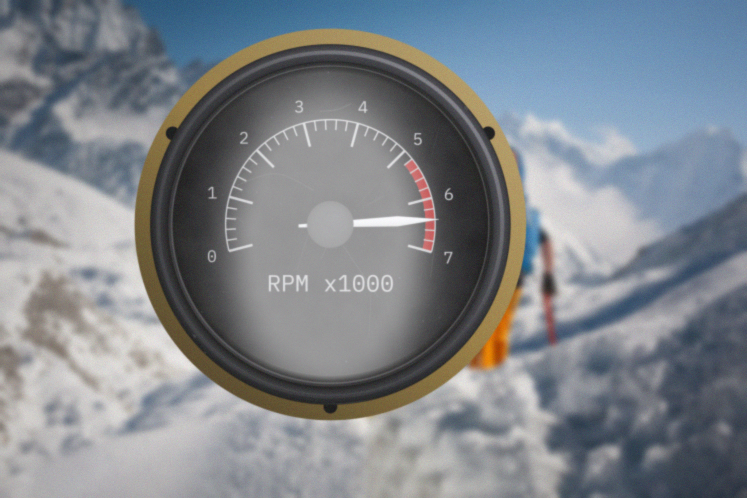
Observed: 6400 rpm
